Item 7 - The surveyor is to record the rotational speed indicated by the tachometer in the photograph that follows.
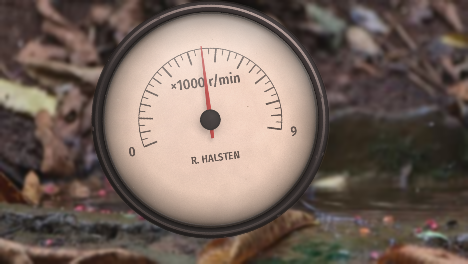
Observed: 4500 rpm
